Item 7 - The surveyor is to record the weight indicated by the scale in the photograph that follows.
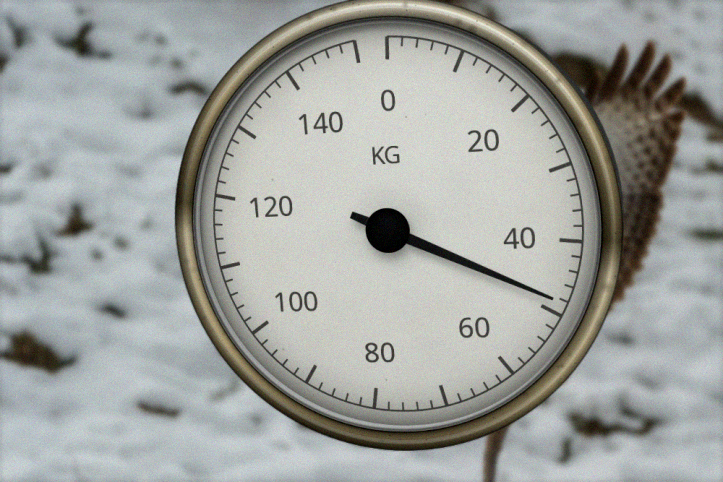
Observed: 48 kg
